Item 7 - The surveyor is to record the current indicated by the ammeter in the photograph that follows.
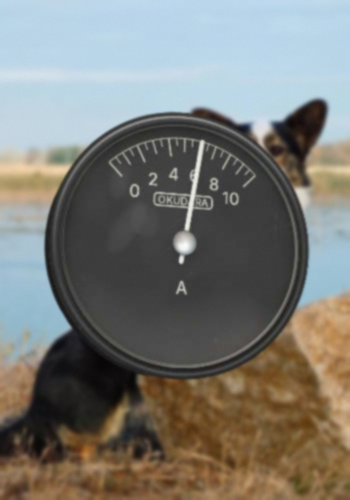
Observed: 6 A
